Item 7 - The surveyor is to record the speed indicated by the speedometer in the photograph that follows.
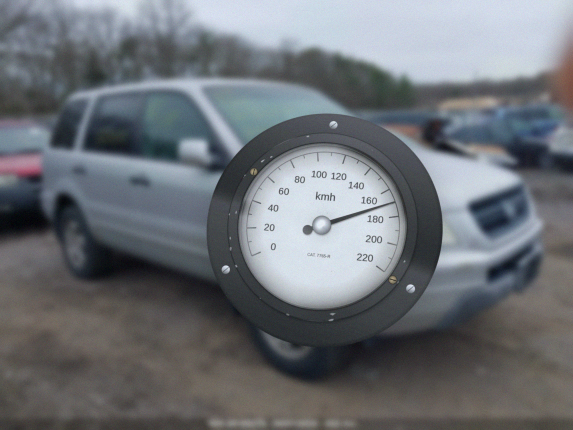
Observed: 170 km/h
